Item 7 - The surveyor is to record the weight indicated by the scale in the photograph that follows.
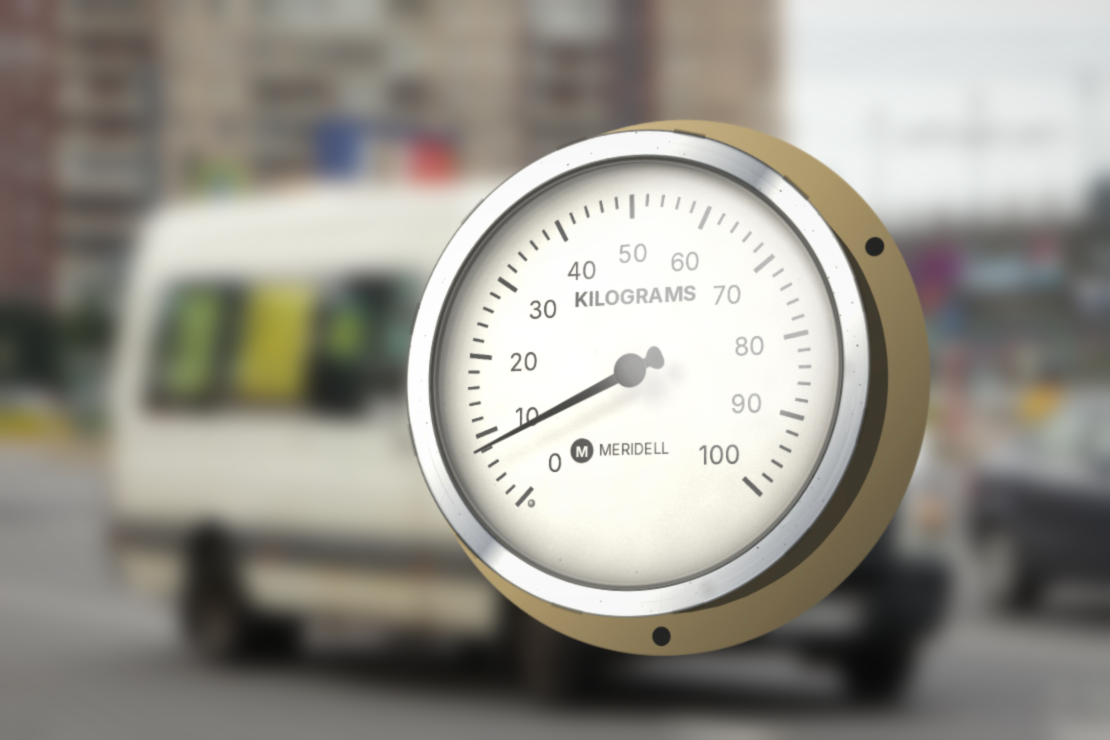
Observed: 8 kg
